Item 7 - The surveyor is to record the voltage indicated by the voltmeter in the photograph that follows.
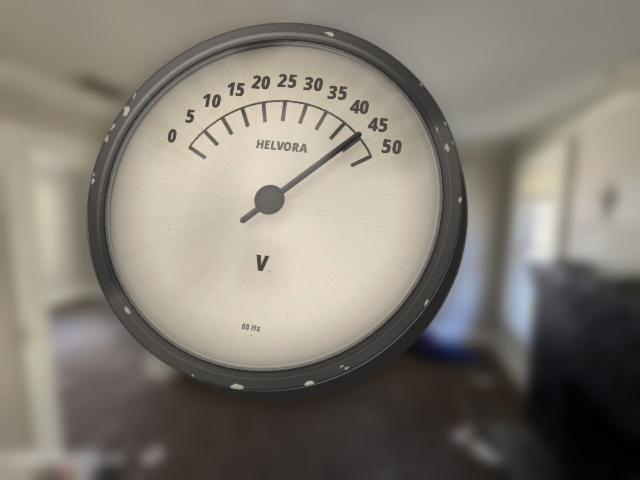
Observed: 45 V
